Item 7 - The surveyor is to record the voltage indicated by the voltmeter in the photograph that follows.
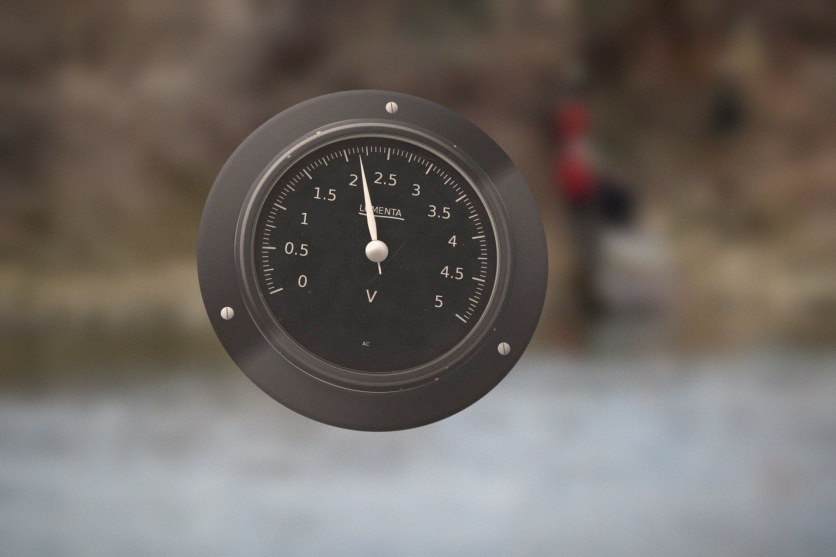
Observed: 2.15 V
